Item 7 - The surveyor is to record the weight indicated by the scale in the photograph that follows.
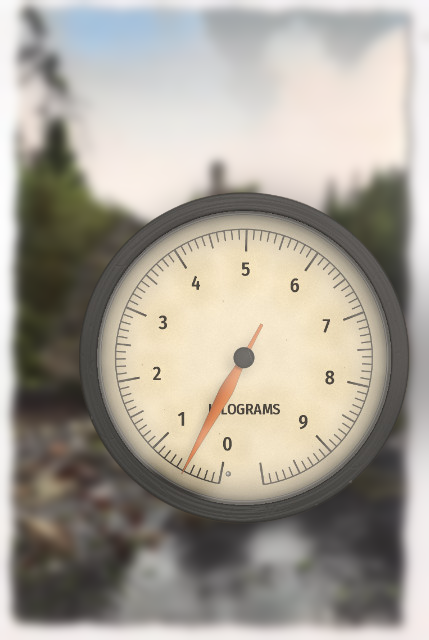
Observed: 0.5 kg
